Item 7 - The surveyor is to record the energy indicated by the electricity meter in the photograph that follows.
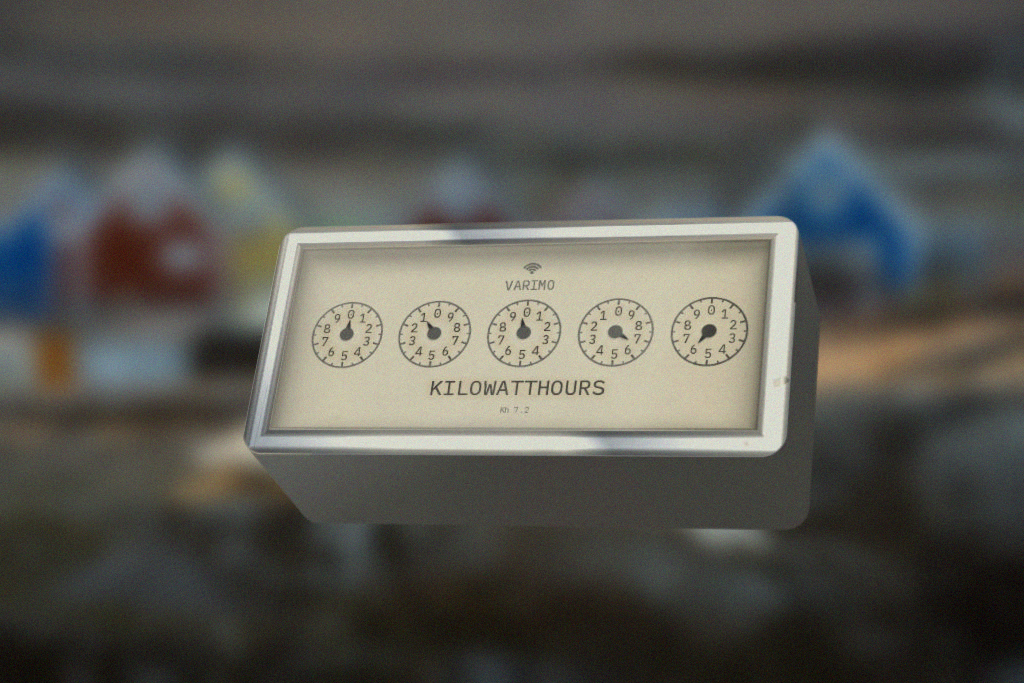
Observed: 966 kWh
